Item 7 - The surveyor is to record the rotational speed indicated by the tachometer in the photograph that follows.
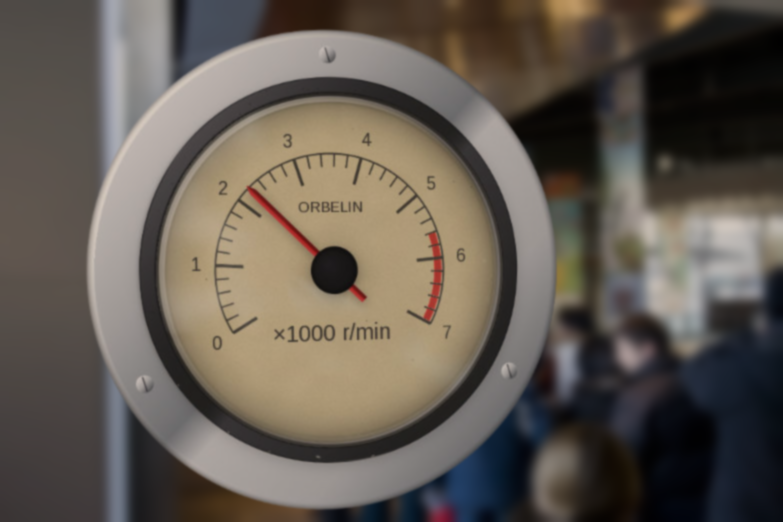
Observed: 2200 rpm
